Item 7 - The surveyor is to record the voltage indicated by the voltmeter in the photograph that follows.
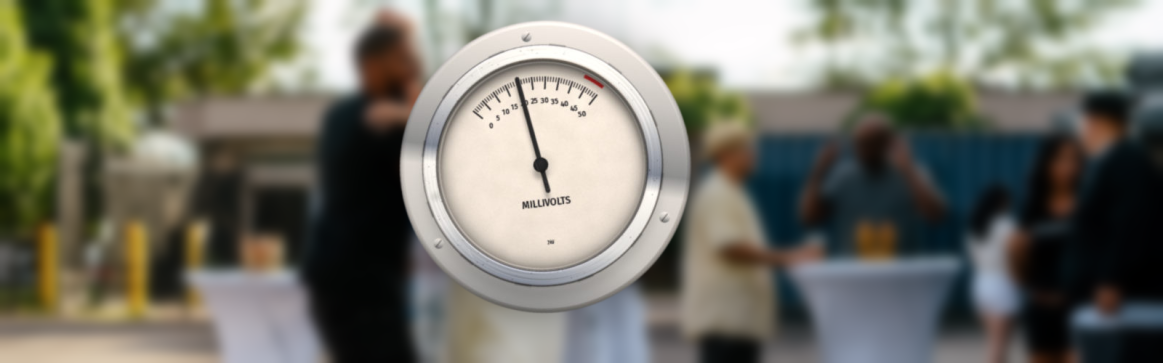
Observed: 20 mV
